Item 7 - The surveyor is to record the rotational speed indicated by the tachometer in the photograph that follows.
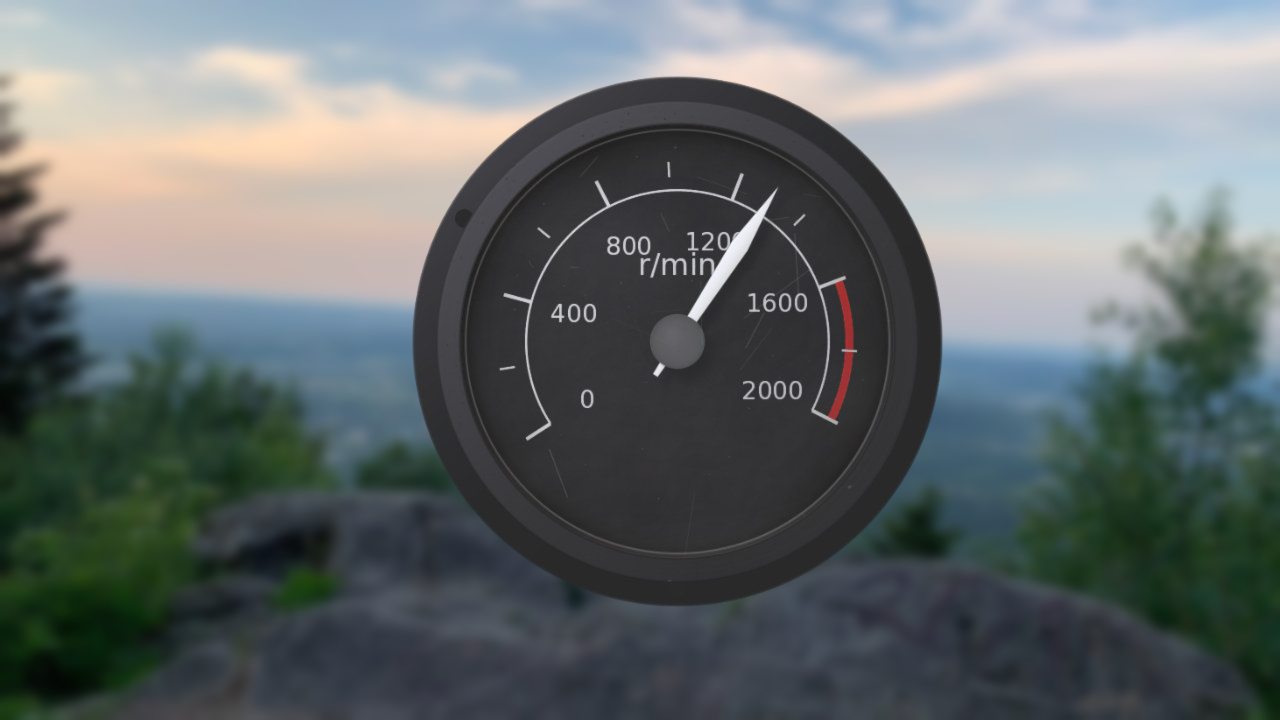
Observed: 1300 rpm
